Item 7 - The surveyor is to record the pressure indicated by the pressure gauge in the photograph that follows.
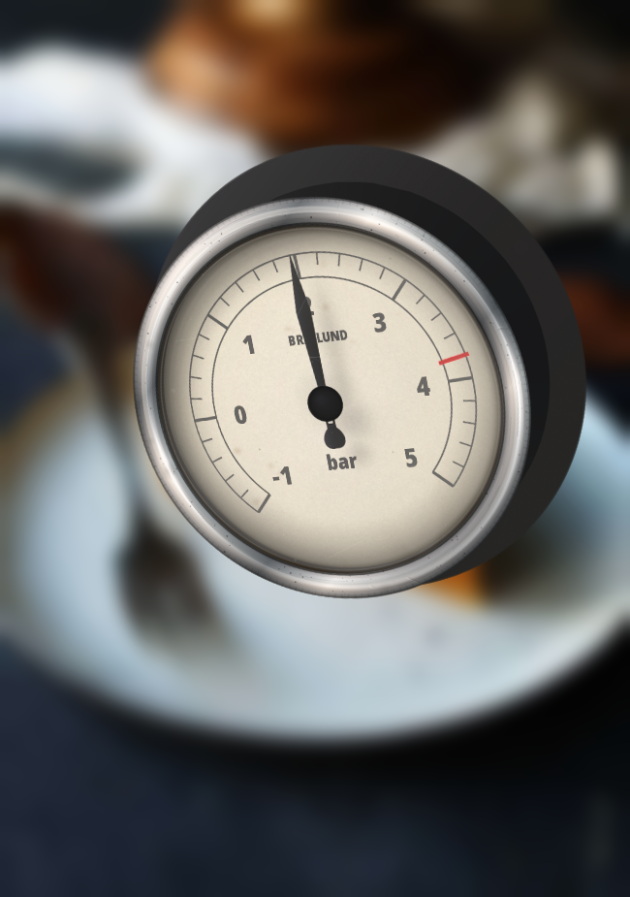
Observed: 2 bar
